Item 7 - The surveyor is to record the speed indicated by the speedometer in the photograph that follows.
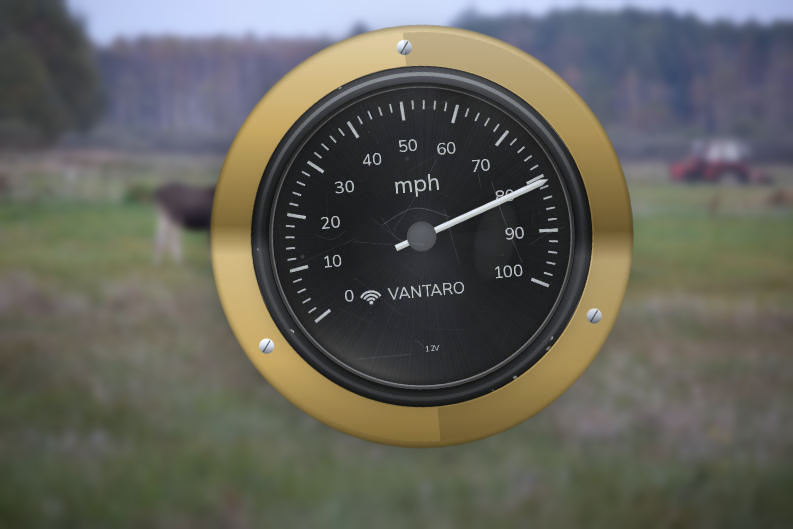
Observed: 81 mph
